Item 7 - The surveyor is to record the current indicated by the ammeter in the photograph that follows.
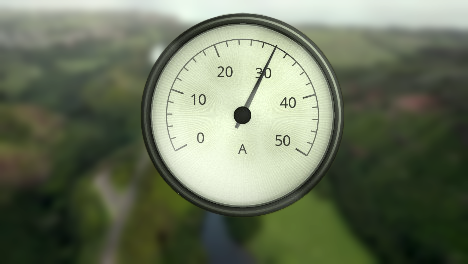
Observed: 30 A
